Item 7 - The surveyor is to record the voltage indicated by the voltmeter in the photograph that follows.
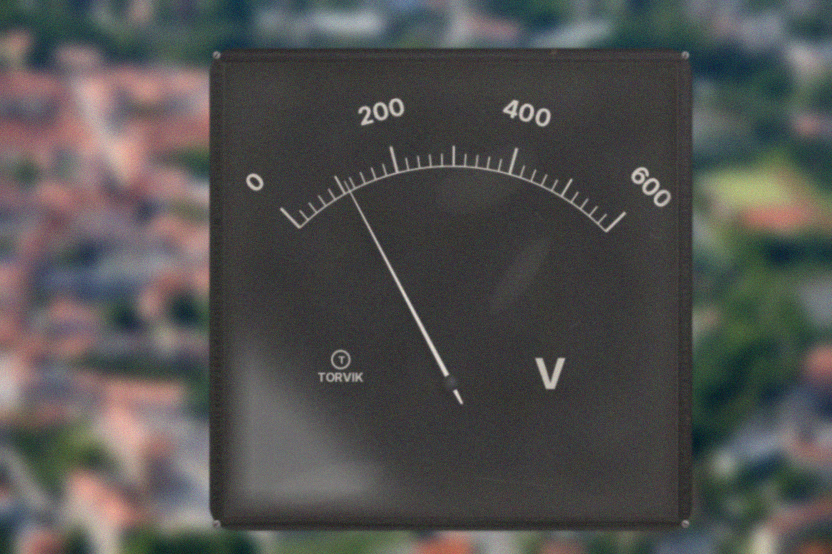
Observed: 110 V
